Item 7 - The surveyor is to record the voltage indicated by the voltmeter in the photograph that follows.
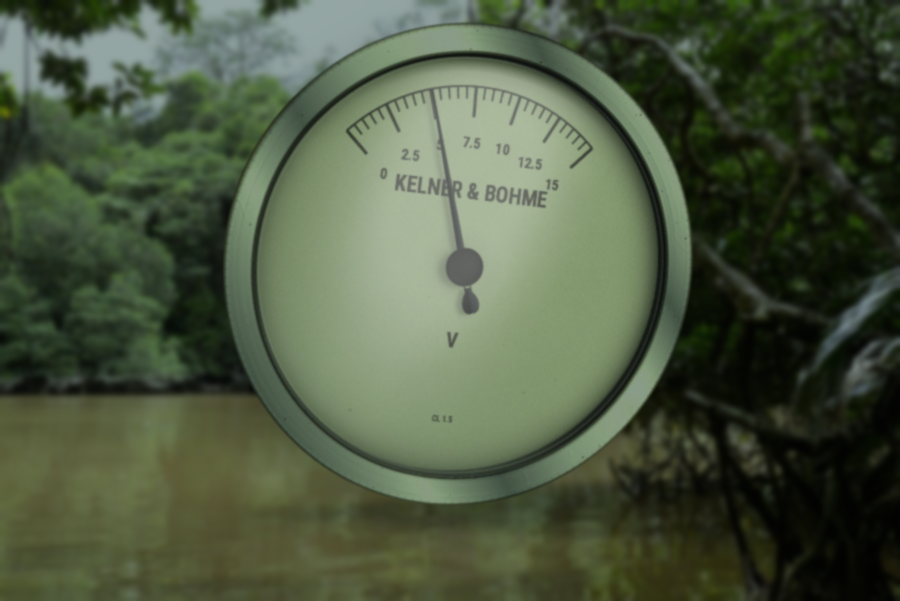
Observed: 5 V
